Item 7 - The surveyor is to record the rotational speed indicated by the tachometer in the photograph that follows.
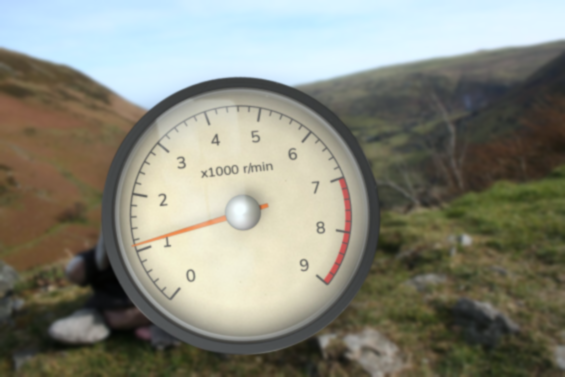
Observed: 1100 rpm
